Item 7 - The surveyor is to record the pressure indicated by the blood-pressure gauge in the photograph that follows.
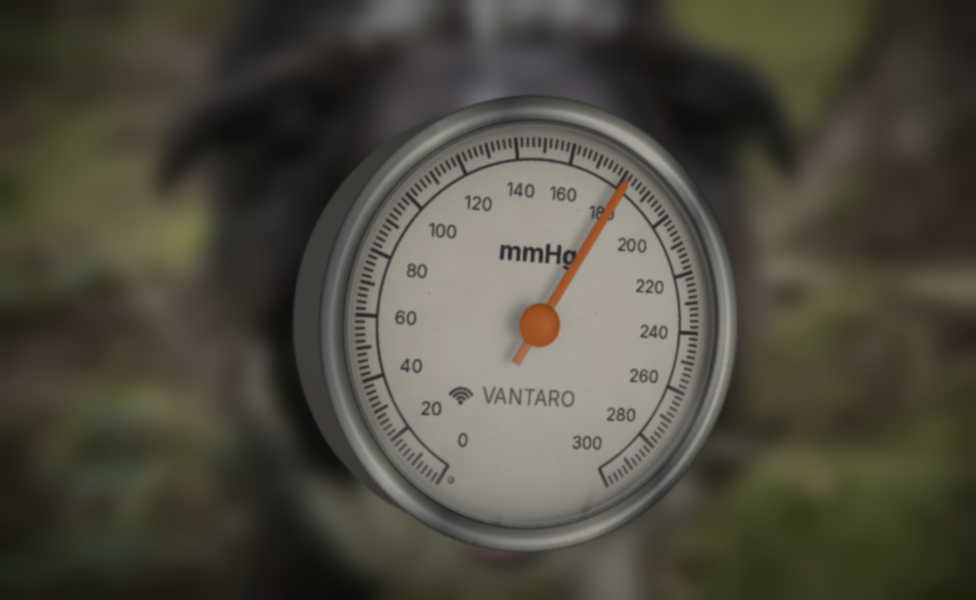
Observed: 180 mmHg
